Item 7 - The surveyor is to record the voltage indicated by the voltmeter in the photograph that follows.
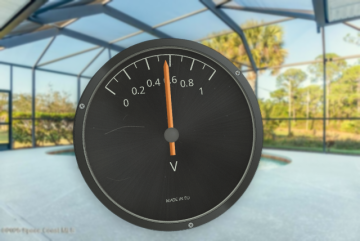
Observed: 0.55 V
